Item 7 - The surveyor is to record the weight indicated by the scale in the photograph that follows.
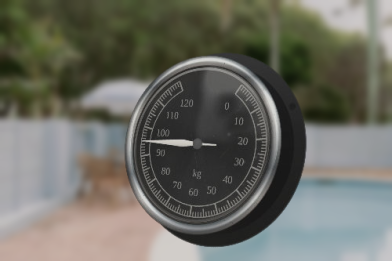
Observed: 95 kg
